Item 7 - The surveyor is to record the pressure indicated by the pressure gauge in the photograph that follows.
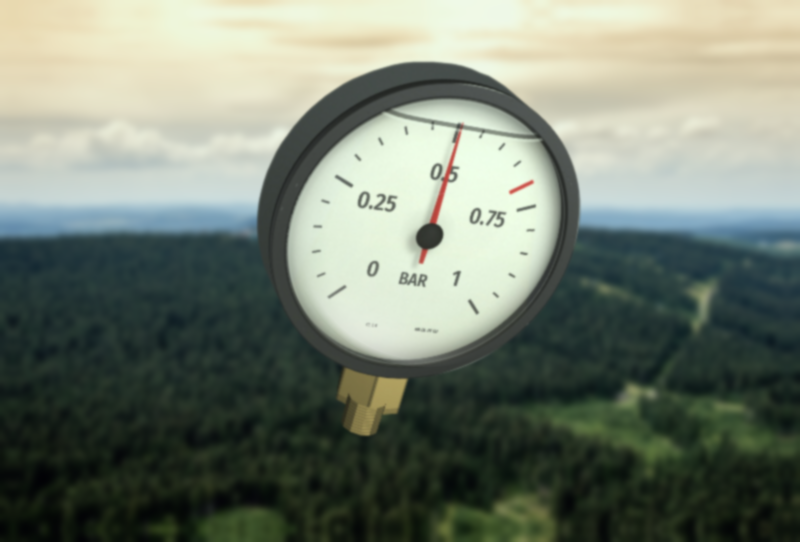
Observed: 0.5 bar
